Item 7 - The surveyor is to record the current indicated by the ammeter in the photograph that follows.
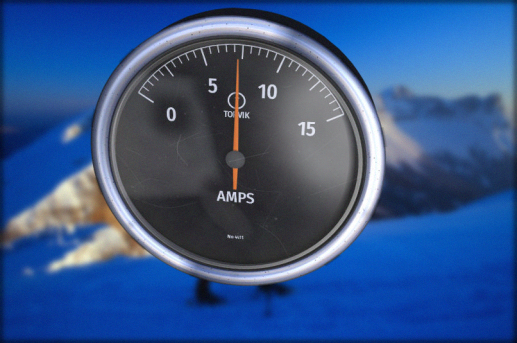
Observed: 7.25 A
